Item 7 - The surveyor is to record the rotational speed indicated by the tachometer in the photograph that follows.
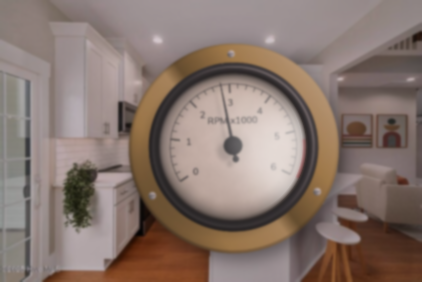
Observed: 2800 rpm
